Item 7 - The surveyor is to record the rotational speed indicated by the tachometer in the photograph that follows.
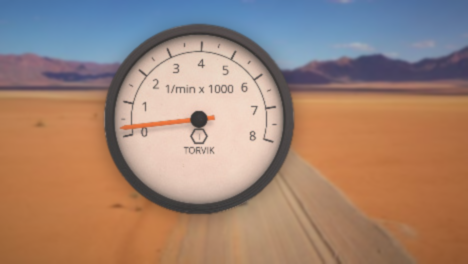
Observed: 250 rpm
